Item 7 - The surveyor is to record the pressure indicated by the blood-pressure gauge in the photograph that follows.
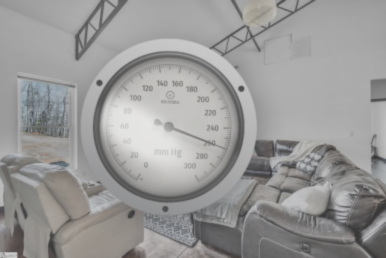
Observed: 260 mmHg
